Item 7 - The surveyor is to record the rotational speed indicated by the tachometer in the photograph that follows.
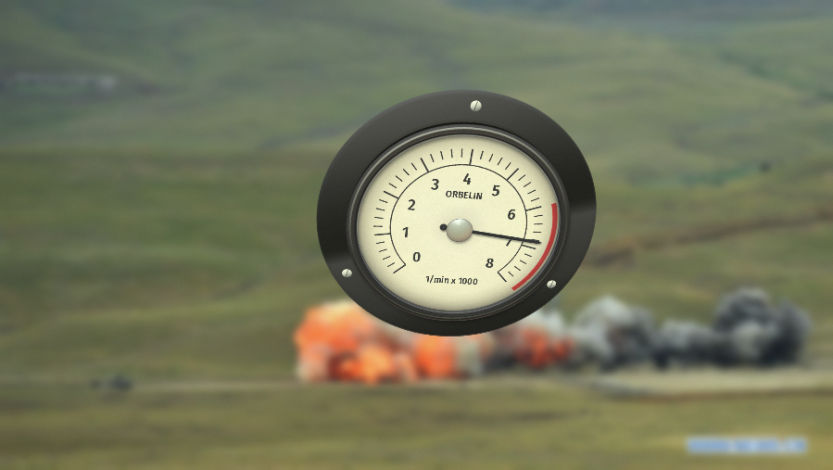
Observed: 6800 rpm
